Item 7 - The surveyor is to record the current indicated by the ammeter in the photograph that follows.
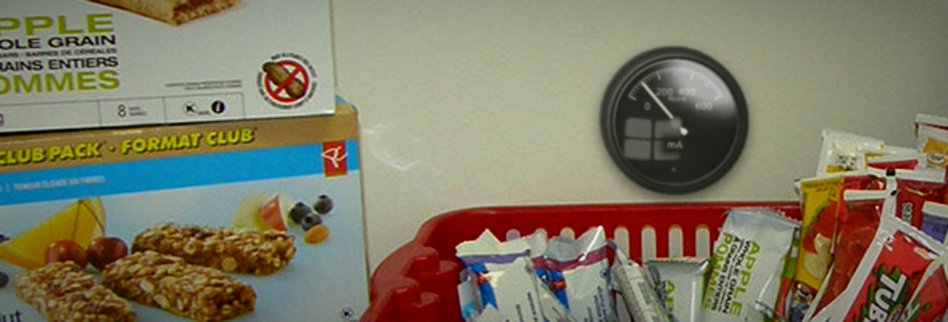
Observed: 100 mA
